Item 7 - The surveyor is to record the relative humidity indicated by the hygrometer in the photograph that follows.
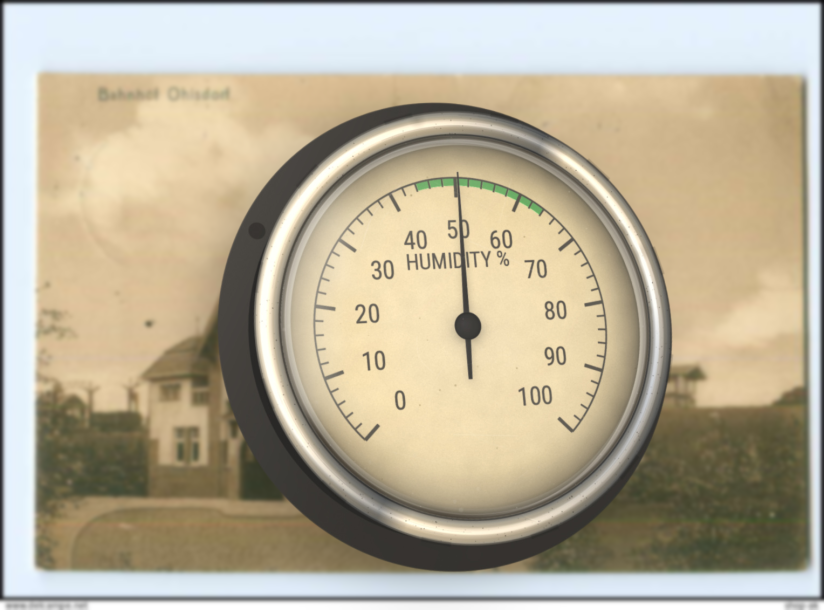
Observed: 50 %
